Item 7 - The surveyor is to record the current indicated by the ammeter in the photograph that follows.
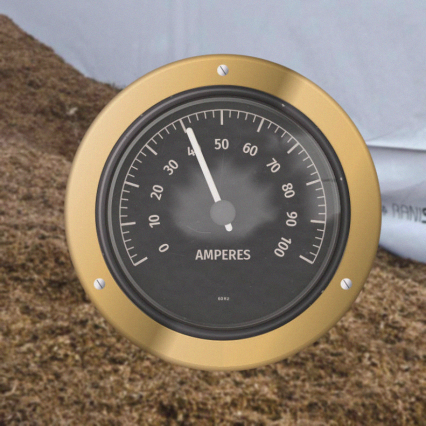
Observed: 41 A
